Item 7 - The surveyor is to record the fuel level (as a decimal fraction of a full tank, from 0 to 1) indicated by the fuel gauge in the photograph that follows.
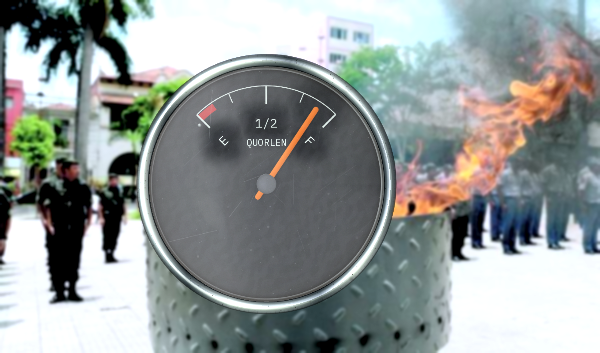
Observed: 0.875
